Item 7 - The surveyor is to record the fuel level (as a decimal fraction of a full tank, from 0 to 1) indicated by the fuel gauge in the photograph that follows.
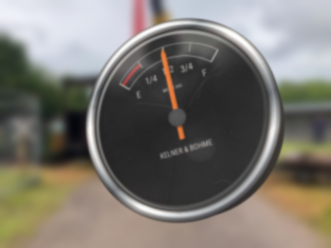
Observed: 0.5
